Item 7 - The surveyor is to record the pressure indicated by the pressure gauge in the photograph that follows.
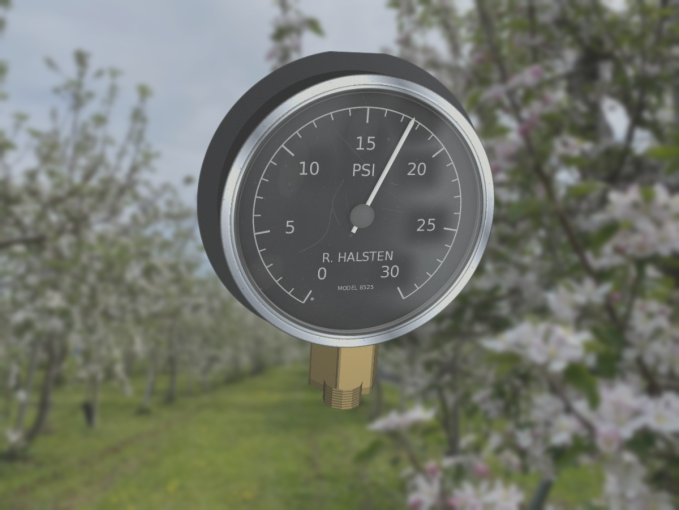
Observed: 17.5 psi
